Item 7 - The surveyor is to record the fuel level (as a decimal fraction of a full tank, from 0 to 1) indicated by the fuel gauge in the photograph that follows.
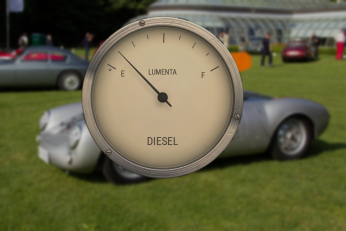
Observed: 0.125
